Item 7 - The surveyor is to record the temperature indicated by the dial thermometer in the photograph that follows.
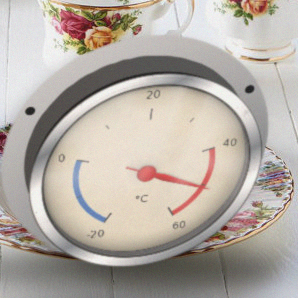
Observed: 50 °C
